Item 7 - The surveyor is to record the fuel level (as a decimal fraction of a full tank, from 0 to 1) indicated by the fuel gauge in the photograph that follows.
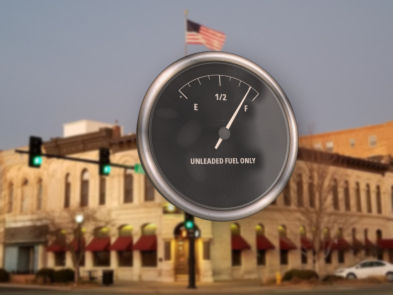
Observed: 0.875
